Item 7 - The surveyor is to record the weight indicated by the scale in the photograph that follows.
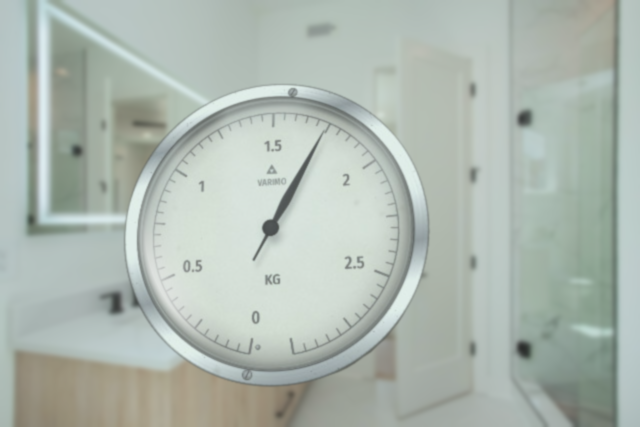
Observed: 1.75 kg
